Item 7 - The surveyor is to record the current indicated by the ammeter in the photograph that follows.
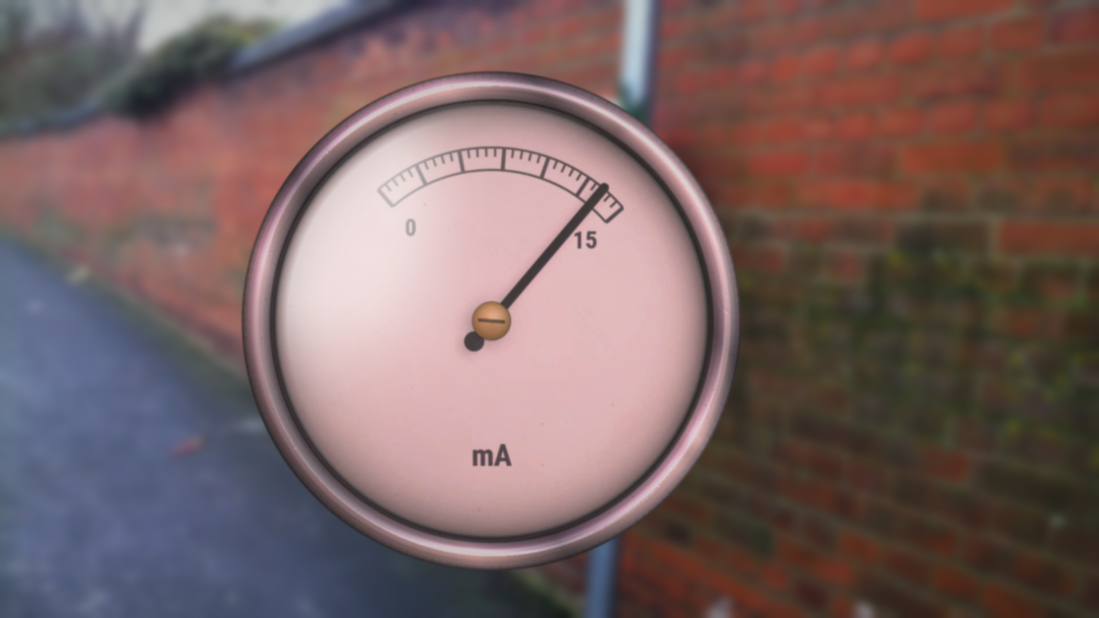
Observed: 13.5 mA
